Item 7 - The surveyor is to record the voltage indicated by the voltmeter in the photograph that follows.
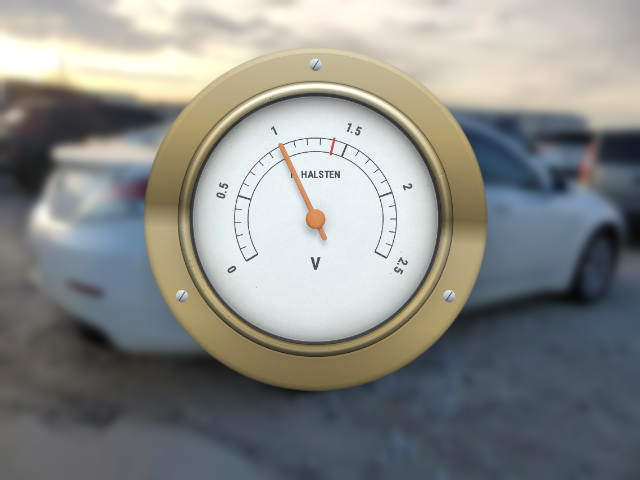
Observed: 1 V
